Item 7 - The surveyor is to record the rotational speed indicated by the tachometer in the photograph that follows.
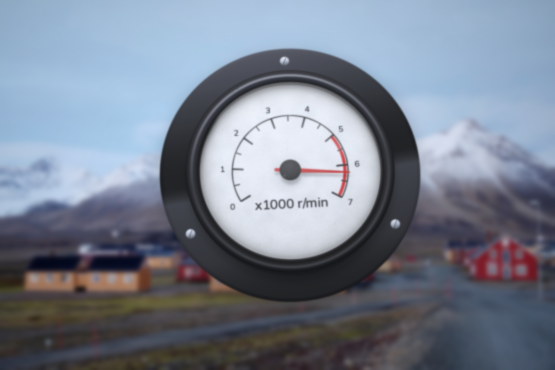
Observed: 6250 rpm
